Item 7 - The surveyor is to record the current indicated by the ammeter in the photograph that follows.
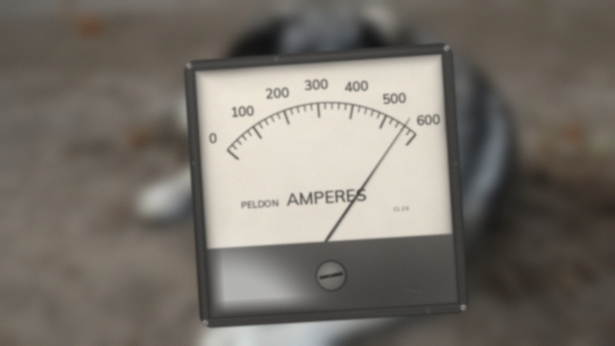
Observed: 560 A
